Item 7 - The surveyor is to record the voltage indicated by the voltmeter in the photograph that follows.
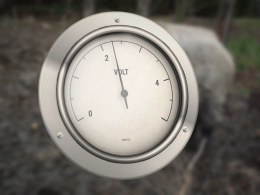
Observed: 2.25 V
